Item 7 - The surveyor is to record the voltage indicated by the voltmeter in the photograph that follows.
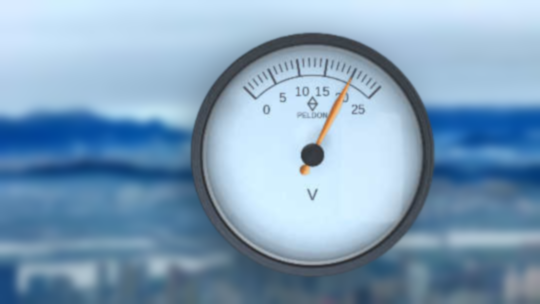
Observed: 20 V
